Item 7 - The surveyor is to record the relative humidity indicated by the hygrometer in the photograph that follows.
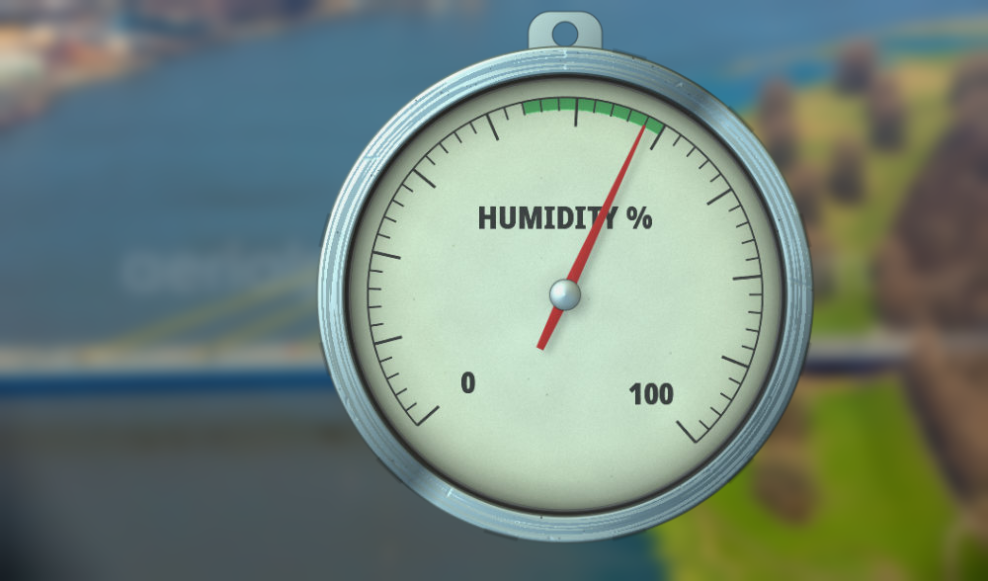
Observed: 58 %
